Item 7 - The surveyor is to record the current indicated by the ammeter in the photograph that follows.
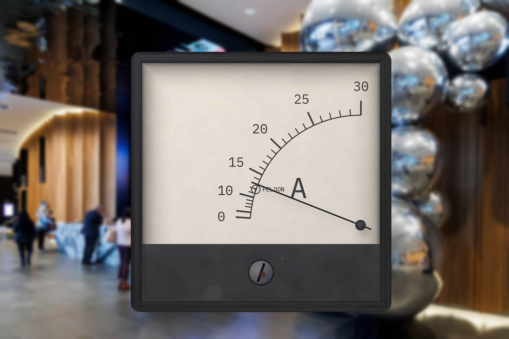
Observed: 13 A
